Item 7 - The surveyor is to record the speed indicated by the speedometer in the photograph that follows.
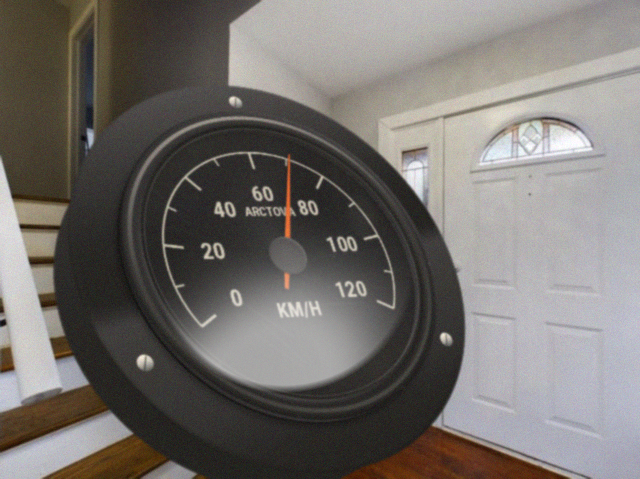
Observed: 70 km/h
